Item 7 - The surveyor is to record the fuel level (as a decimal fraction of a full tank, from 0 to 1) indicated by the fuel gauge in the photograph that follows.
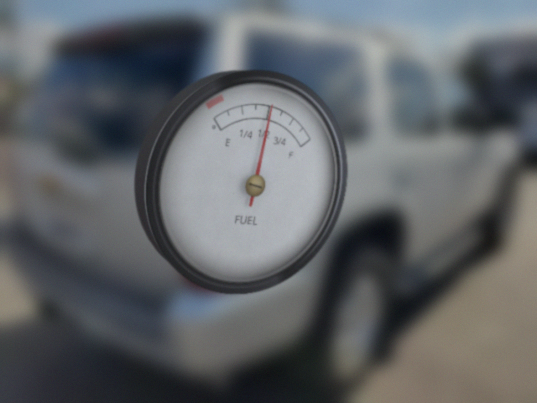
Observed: 0.5
